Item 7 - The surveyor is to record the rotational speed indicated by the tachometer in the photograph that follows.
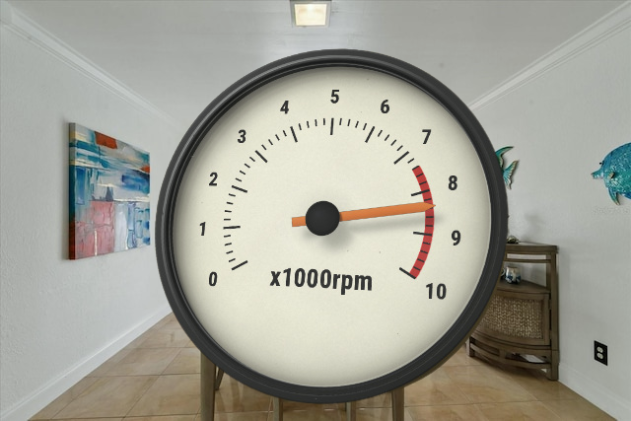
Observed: 8400 rpm
